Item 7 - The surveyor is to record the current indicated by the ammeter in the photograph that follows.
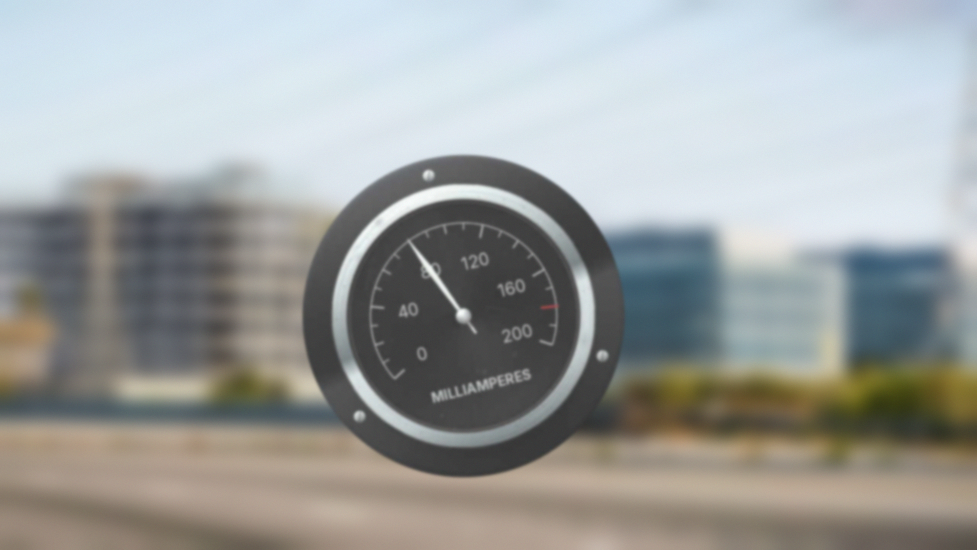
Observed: 80 mA
